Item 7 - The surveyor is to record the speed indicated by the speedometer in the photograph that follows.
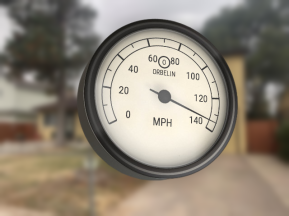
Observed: 135 mph
